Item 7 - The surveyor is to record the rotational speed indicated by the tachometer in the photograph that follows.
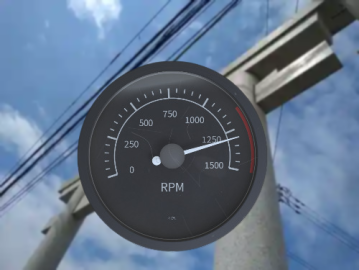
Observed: 1300 rpm
